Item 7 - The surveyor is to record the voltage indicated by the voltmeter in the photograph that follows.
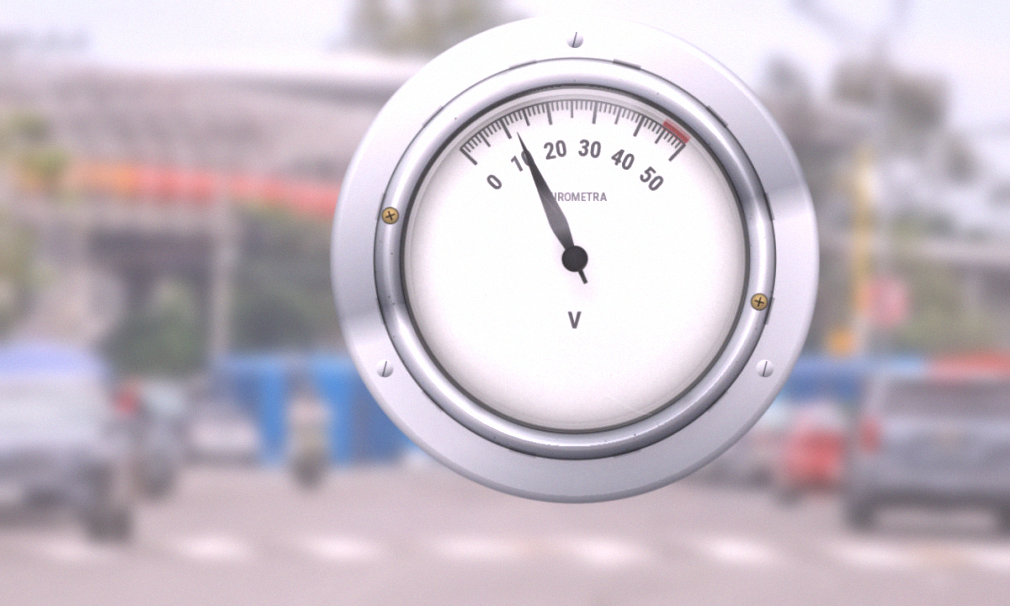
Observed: 12 V
